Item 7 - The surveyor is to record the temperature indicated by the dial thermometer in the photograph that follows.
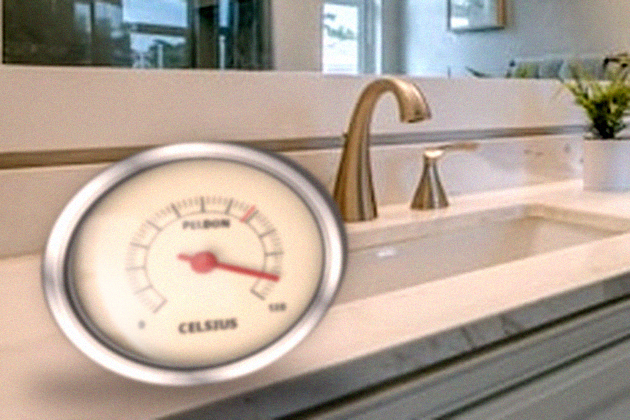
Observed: 110 °C
